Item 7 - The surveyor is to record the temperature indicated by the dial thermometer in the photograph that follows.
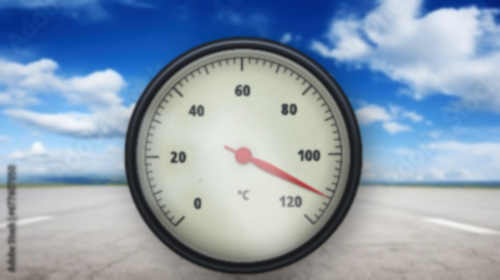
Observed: 112 °C
